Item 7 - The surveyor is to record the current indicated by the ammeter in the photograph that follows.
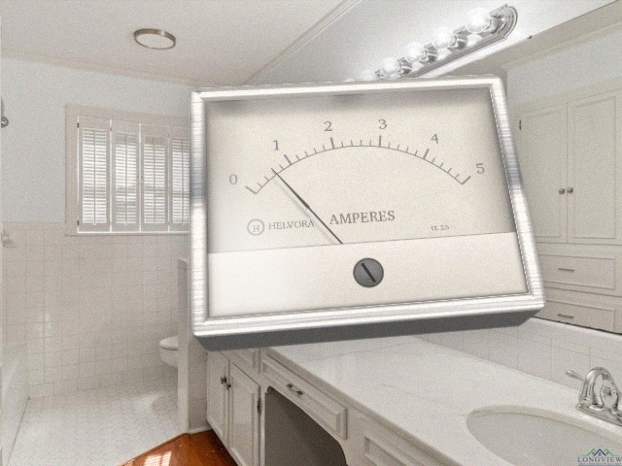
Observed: 0.6 A
